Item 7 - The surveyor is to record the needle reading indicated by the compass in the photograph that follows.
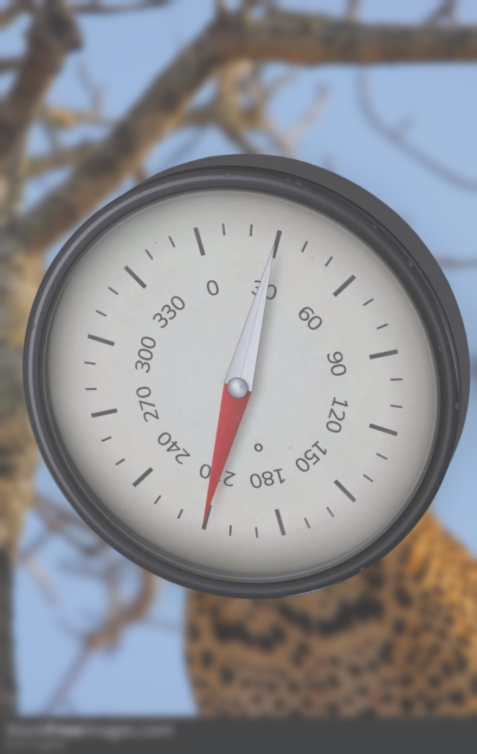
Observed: 210 °
